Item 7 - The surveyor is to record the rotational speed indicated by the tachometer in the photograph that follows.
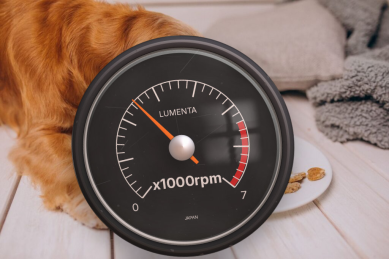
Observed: 2500 rpm
